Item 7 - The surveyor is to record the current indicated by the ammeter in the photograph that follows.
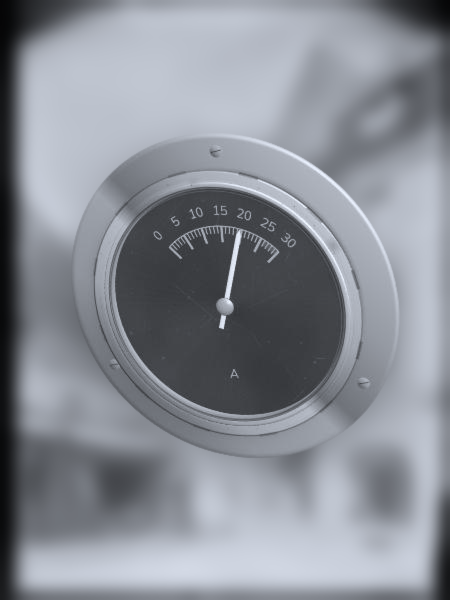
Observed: 20 A
